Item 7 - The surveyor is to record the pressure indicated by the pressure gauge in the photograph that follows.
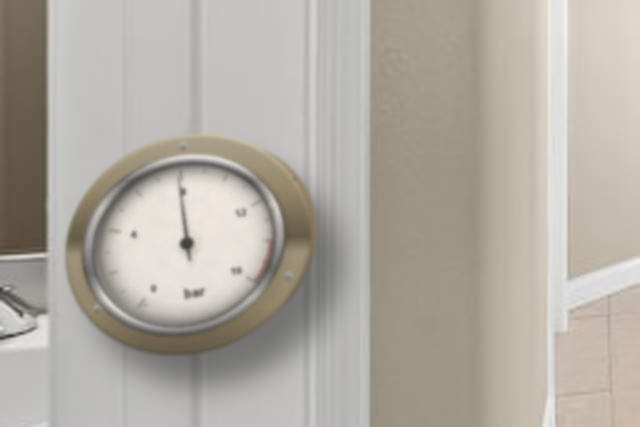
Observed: 8 bar
